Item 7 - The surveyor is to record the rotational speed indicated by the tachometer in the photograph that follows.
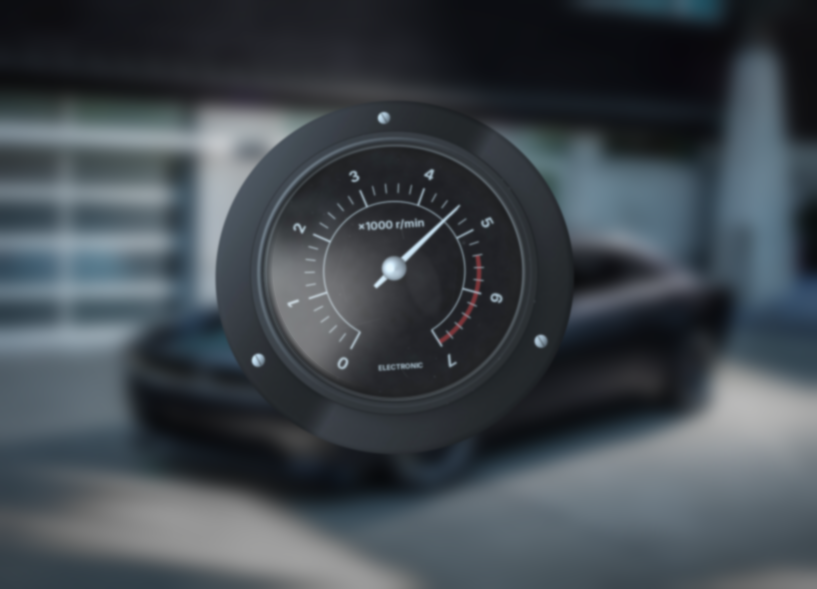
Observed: 4600 rpm
